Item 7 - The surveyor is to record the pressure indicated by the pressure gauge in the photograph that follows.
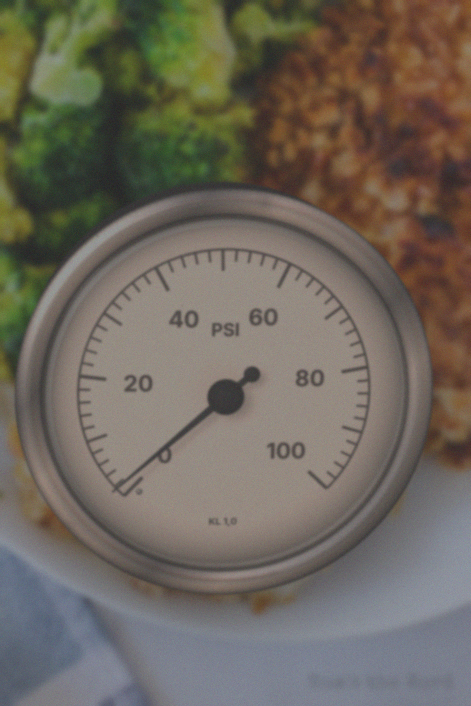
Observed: 2 psi
